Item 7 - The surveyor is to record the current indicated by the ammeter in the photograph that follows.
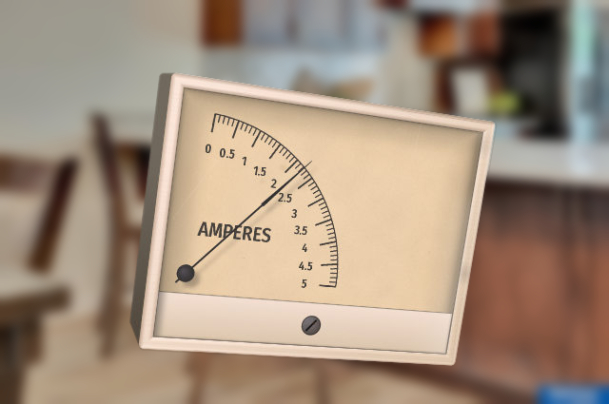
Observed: 2.2 A
